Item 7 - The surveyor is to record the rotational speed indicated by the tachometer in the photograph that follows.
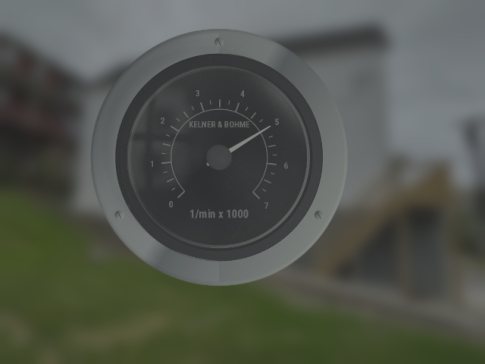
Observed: 5000 rpm
